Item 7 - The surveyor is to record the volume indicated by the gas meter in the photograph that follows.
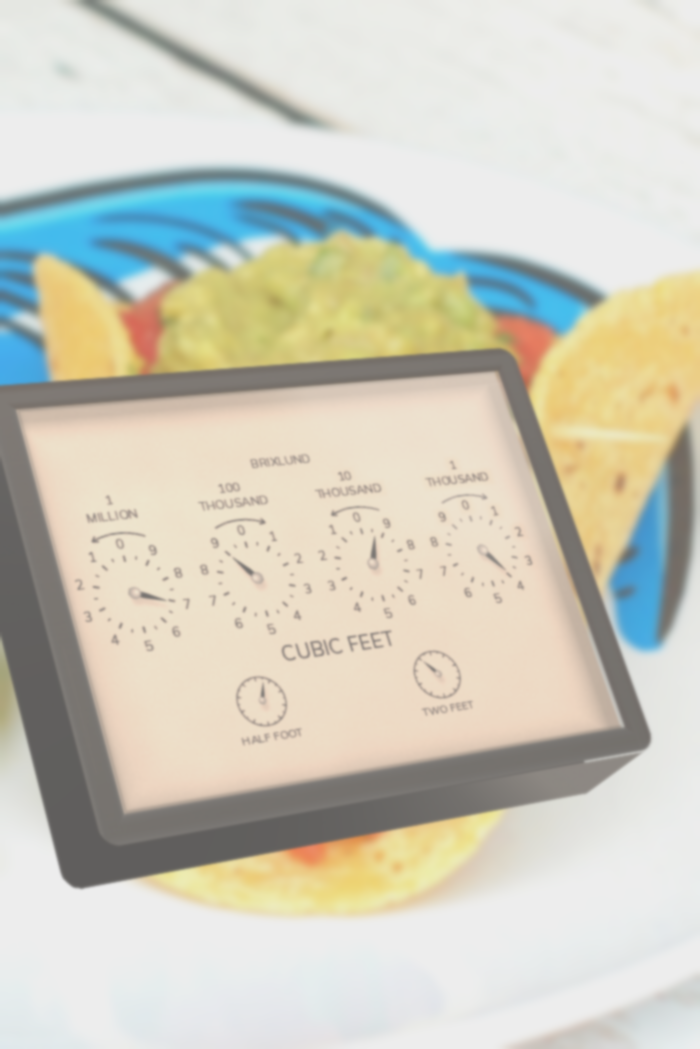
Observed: 689400 ft³
